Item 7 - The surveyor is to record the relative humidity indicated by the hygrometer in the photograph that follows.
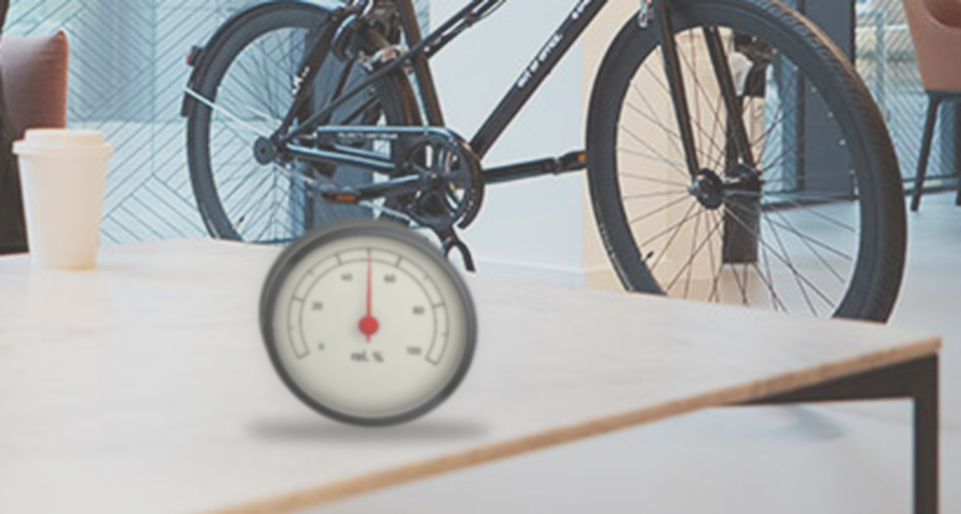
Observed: 50 %
